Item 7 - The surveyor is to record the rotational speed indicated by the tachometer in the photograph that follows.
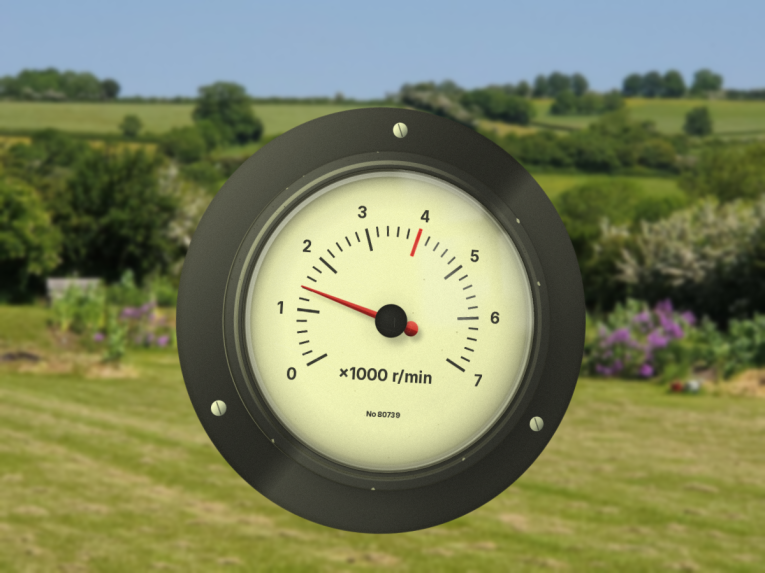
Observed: 1400 rpm
